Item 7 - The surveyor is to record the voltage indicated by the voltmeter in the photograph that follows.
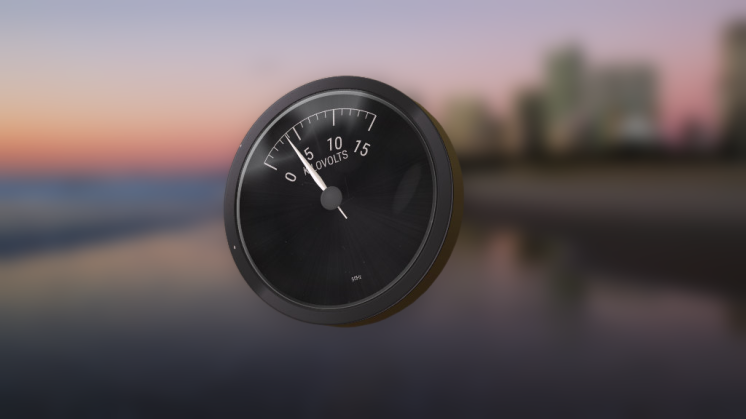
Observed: 4 kV
